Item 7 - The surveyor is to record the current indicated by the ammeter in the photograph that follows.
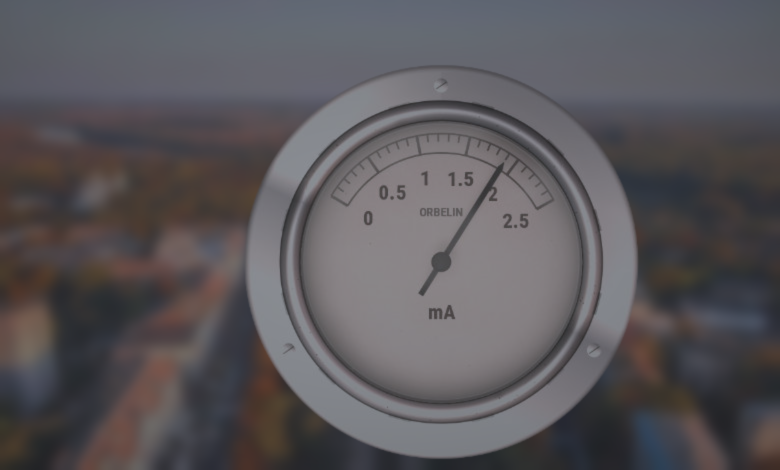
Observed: 1.9 mA
